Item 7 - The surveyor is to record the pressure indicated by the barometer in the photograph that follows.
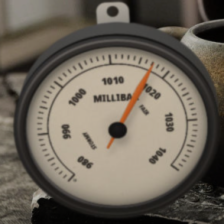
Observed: 1017 mbar
